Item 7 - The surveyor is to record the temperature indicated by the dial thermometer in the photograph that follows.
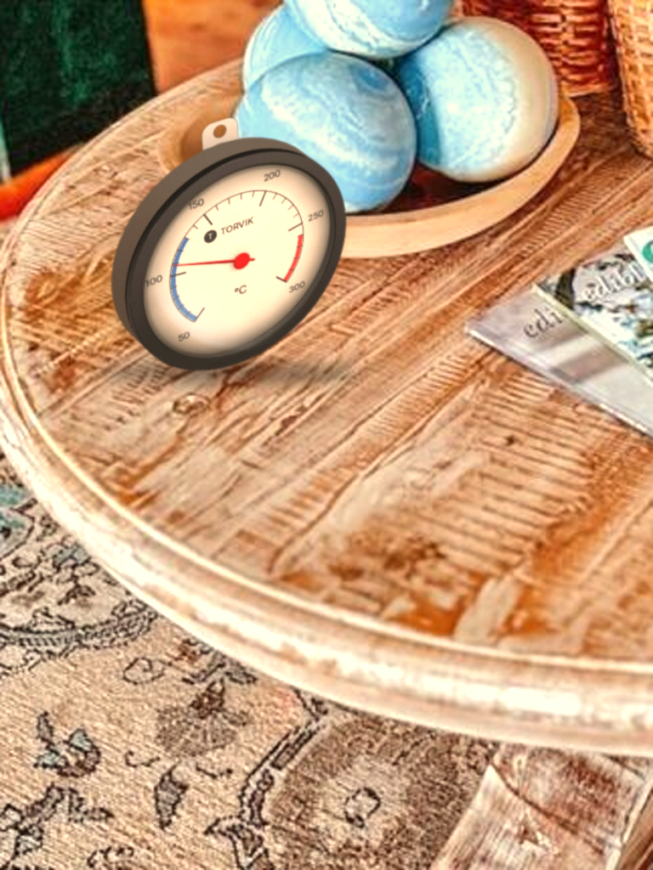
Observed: 110 °C
